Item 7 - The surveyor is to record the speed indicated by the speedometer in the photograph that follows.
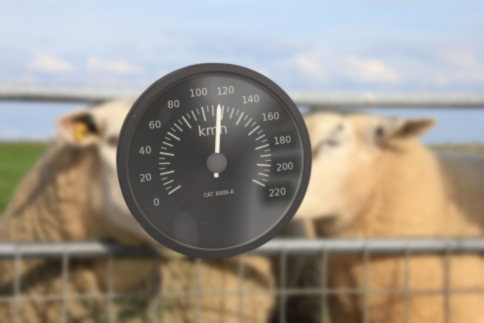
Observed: 115 km/h
